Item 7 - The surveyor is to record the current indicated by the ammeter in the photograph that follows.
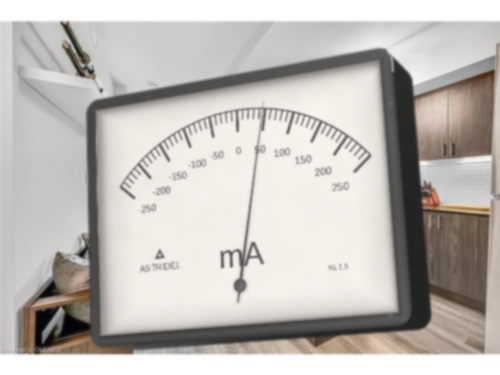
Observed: 50 mA
